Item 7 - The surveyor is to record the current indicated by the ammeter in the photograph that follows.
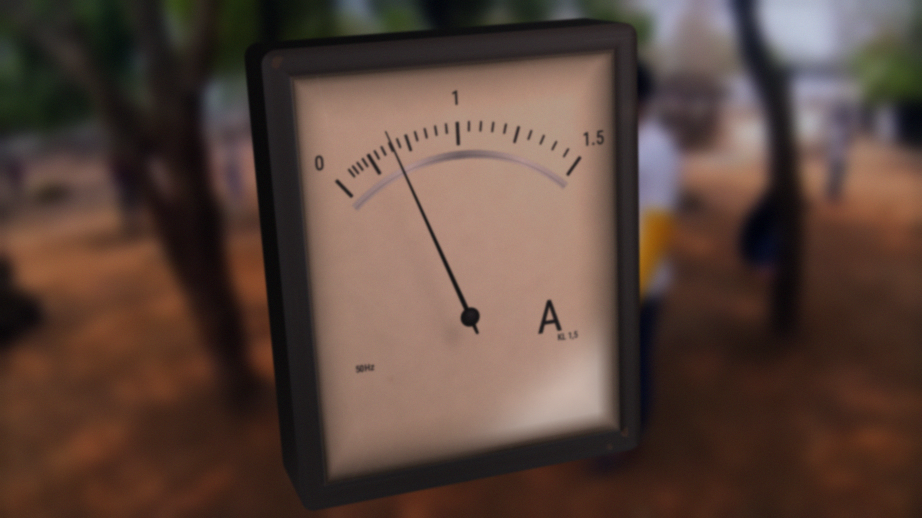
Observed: 0.65 A
